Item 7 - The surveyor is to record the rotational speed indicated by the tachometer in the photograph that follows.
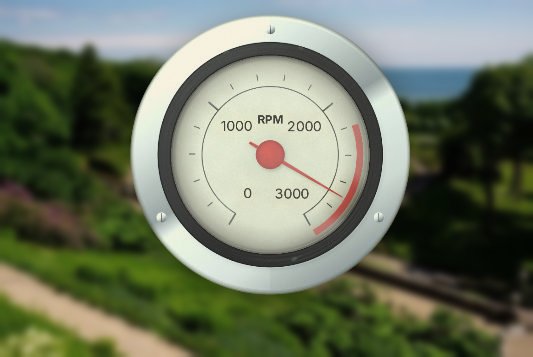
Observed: 2700 rpm
